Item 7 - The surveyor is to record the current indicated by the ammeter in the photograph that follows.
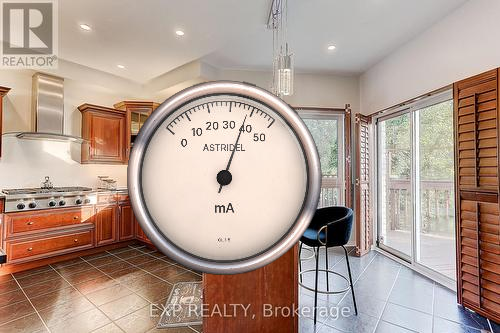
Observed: 38 mA
